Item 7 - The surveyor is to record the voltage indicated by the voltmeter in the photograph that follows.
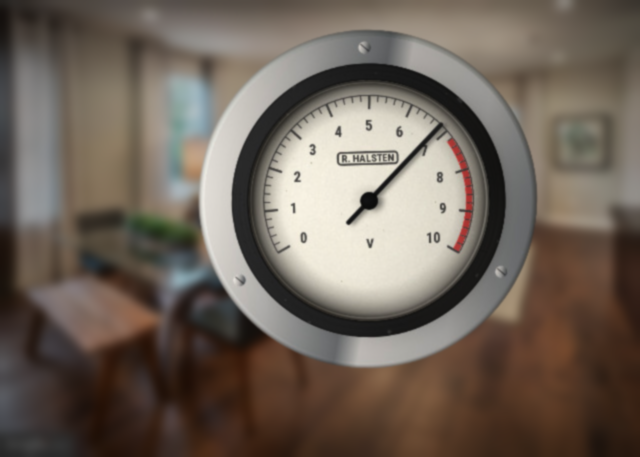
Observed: 6.8 V
